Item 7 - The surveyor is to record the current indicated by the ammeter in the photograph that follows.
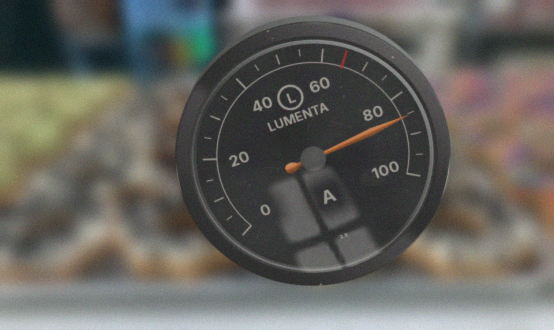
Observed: 85 A
